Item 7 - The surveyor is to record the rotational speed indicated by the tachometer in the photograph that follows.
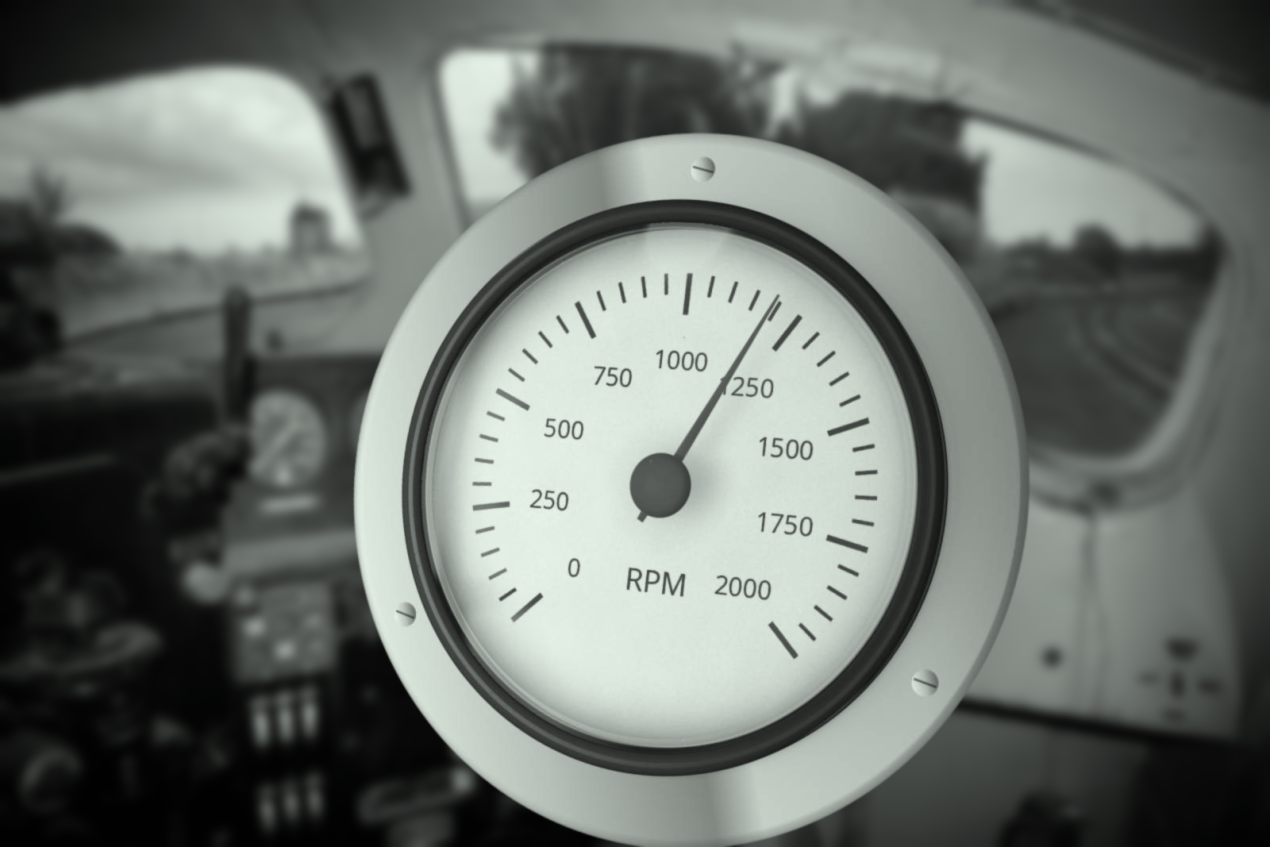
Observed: 1200 rpm
